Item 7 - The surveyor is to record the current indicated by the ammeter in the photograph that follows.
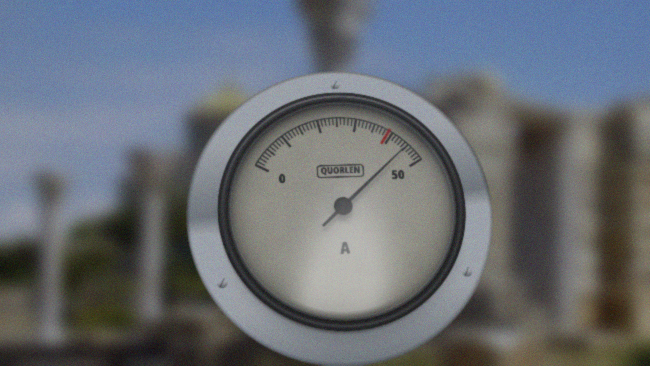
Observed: 45 A
